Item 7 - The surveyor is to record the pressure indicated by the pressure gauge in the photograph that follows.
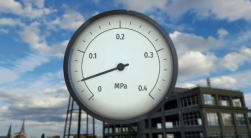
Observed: 0.04 MPa
